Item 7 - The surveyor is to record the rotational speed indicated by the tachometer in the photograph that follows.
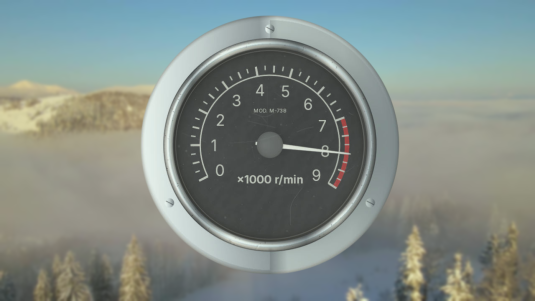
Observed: 8000 rpm
